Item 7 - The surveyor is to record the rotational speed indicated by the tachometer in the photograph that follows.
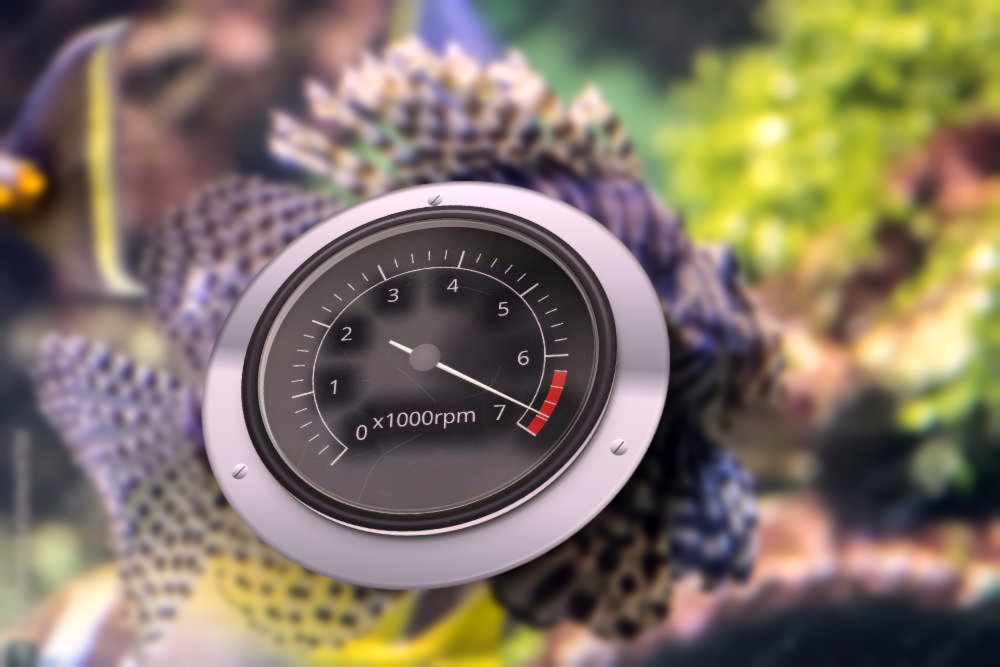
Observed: 6800 rpm
